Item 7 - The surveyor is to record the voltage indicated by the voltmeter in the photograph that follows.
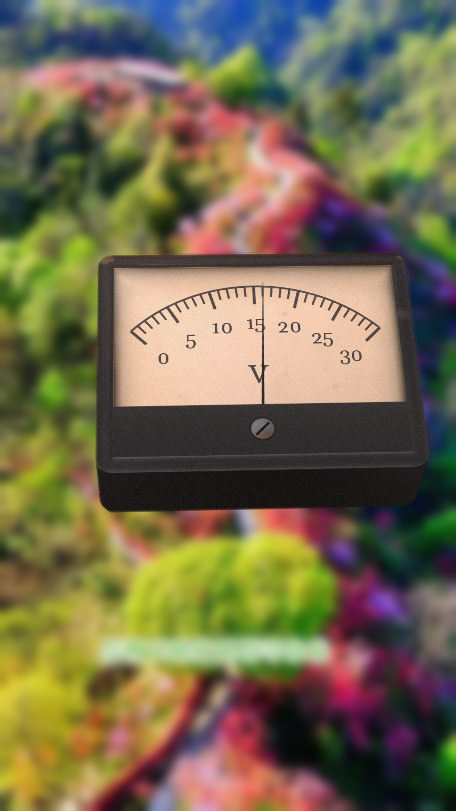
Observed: 16 V
